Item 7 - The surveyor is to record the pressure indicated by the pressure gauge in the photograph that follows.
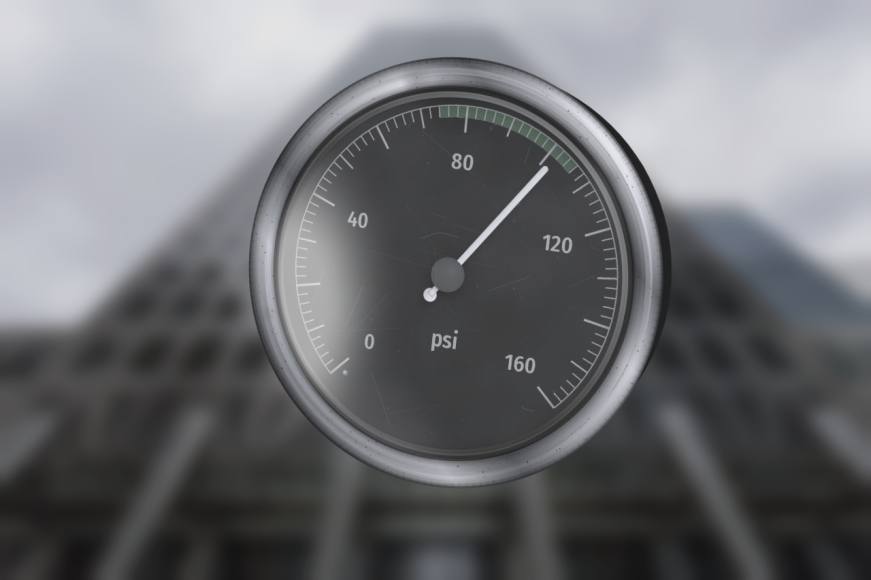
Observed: 102 psi
